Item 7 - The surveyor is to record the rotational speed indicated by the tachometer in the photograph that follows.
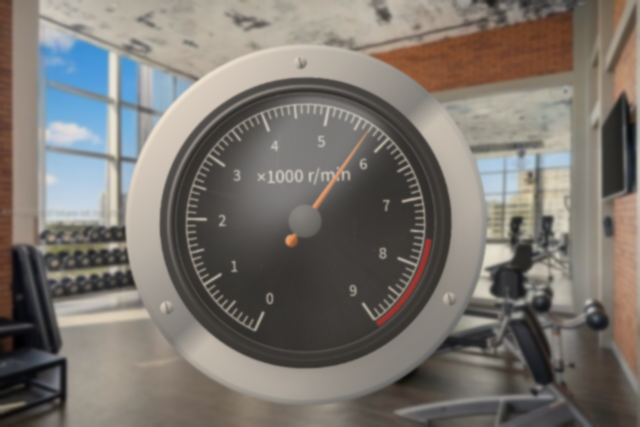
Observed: 5700 rpm
